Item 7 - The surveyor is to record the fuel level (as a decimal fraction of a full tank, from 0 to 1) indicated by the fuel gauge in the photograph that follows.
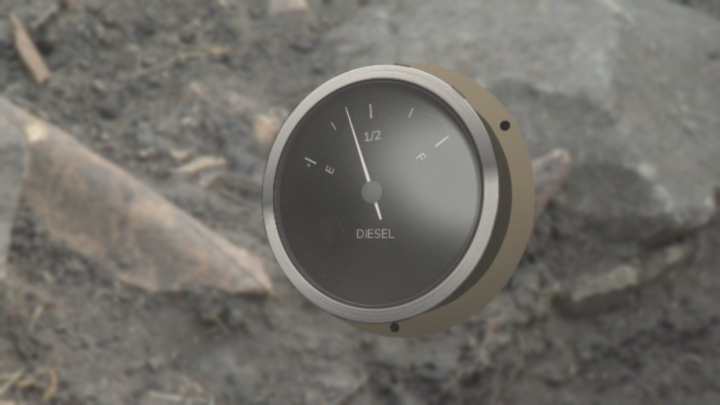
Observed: 0.375
